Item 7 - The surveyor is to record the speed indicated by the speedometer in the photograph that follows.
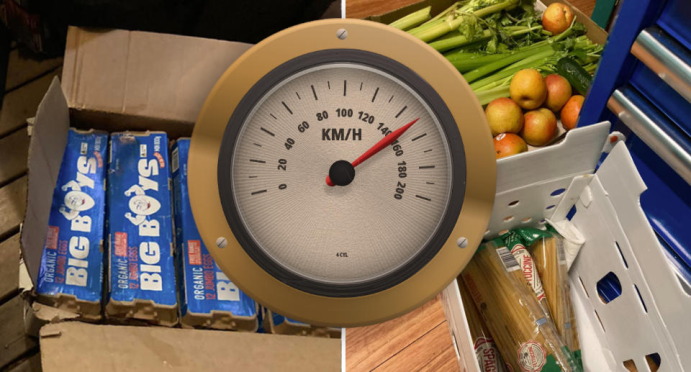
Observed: 150 km/h
